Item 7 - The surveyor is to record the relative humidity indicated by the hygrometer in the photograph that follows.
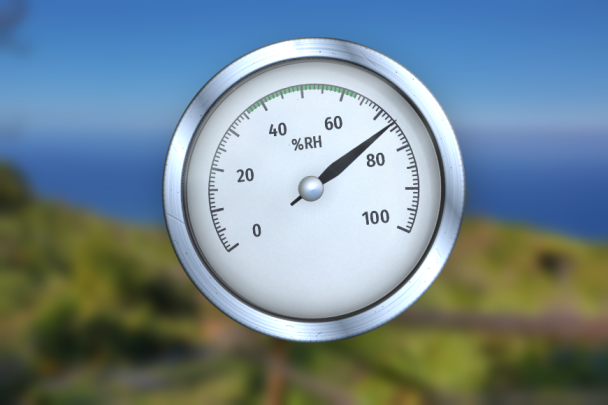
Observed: 74 %
